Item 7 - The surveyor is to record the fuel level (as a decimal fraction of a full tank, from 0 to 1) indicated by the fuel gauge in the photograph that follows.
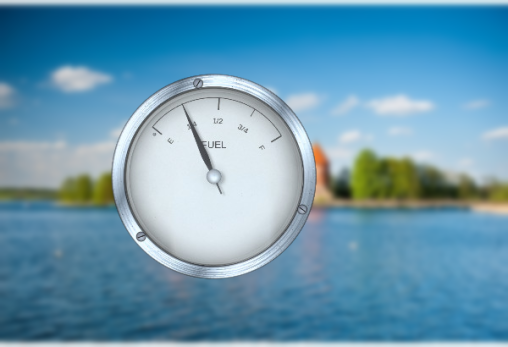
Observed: 0.25
